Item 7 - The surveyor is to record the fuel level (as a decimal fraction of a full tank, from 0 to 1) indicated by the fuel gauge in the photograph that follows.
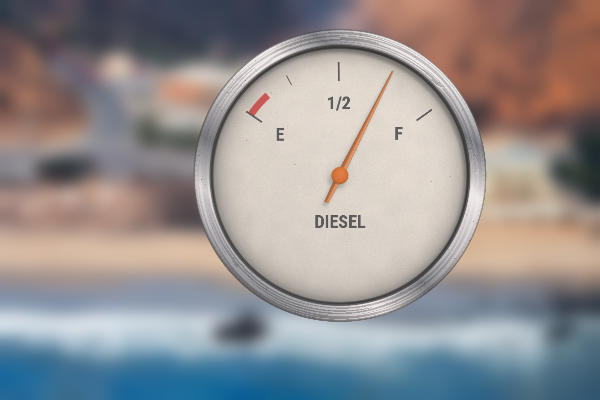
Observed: 0.75
